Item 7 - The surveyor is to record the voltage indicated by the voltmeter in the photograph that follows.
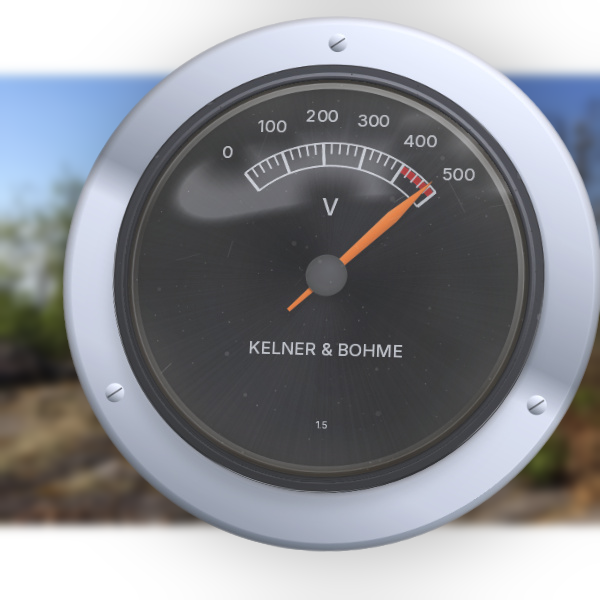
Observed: 480 V
